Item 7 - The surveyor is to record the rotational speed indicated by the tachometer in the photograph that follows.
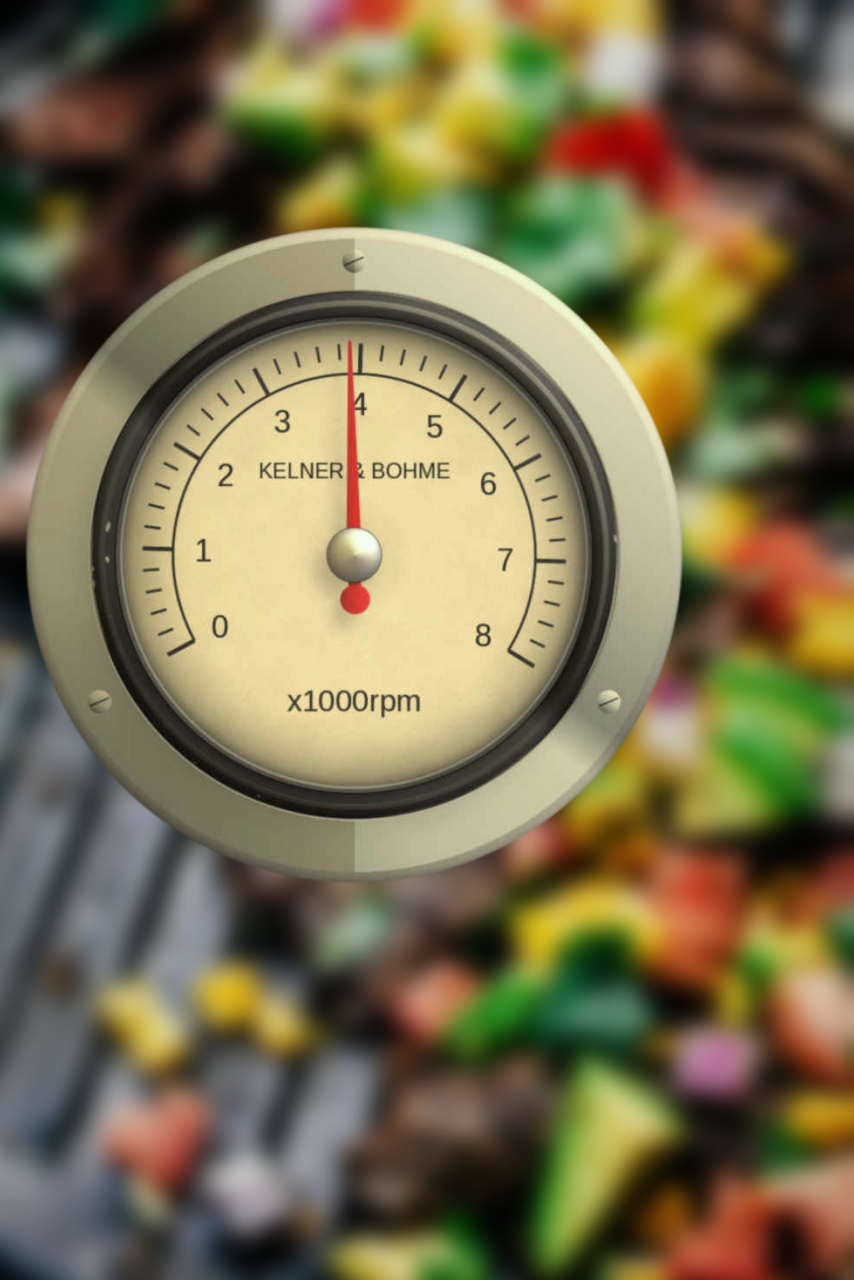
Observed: 3900 rpm
